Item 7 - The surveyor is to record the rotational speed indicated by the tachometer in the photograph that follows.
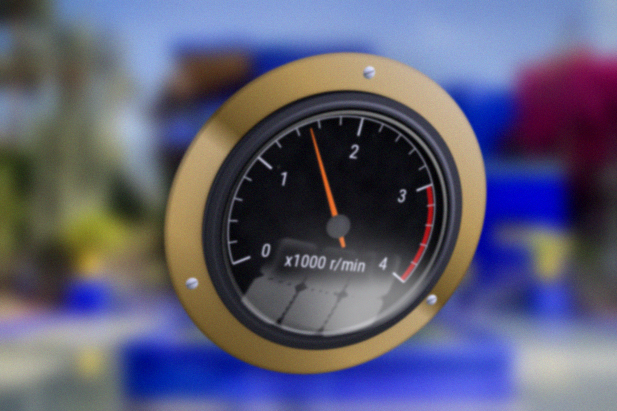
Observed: 1500 rpm
